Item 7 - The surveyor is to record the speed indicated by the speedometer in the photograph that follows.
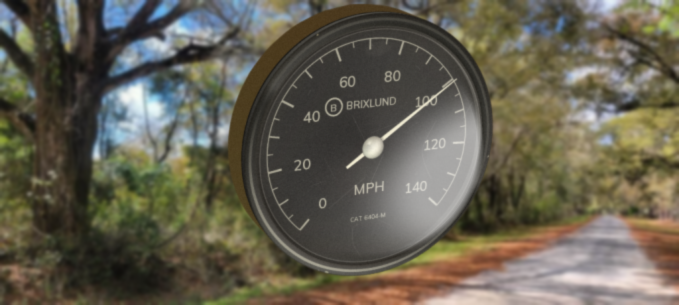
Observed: 100 mph
